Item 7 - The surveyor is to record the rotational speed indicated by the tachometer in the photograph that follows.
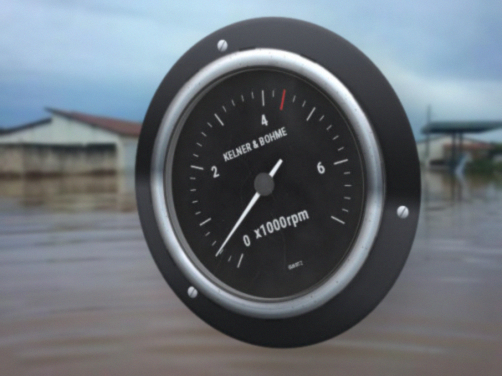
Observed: 400 rpm
